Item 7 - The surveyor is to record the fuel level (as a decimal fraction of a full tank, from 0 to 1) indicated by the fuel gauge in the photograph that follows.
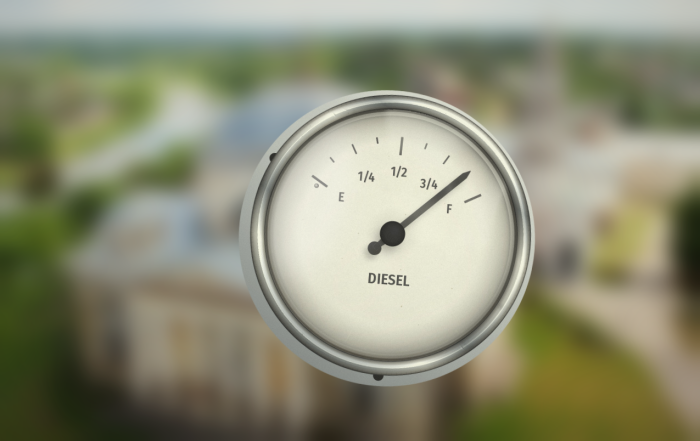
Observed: 0.875
